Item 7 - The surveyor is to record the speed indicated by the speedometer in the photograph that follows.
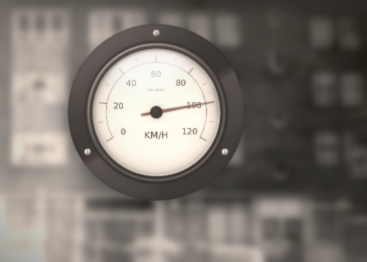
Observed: 100 km/h
